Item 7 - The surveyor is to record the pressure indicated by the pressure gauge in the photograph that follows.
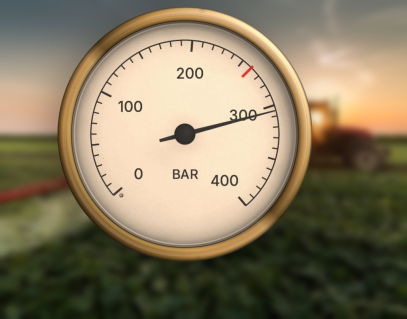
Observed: 305 bar
